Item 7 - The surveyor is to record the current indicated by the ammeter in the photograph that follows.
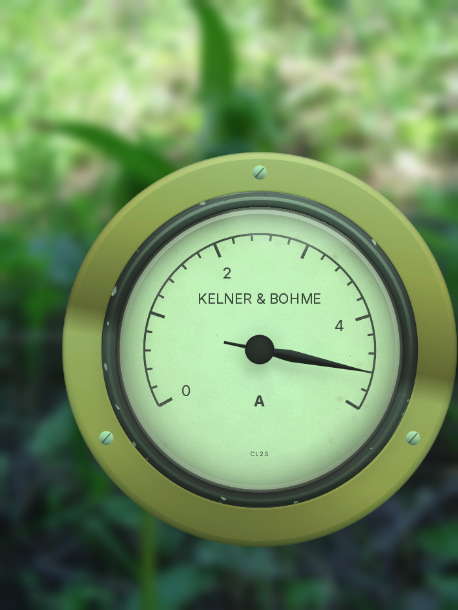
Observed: 4.6 A
